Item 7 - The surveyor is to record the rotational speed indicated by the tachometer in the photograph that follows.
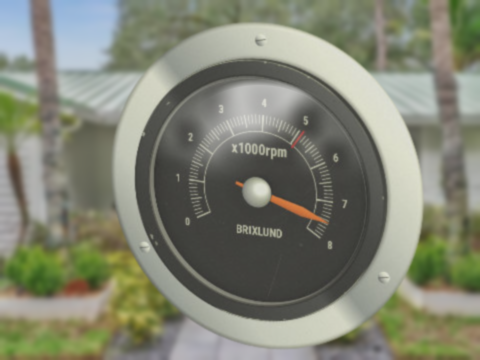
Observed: 7500 rpm
